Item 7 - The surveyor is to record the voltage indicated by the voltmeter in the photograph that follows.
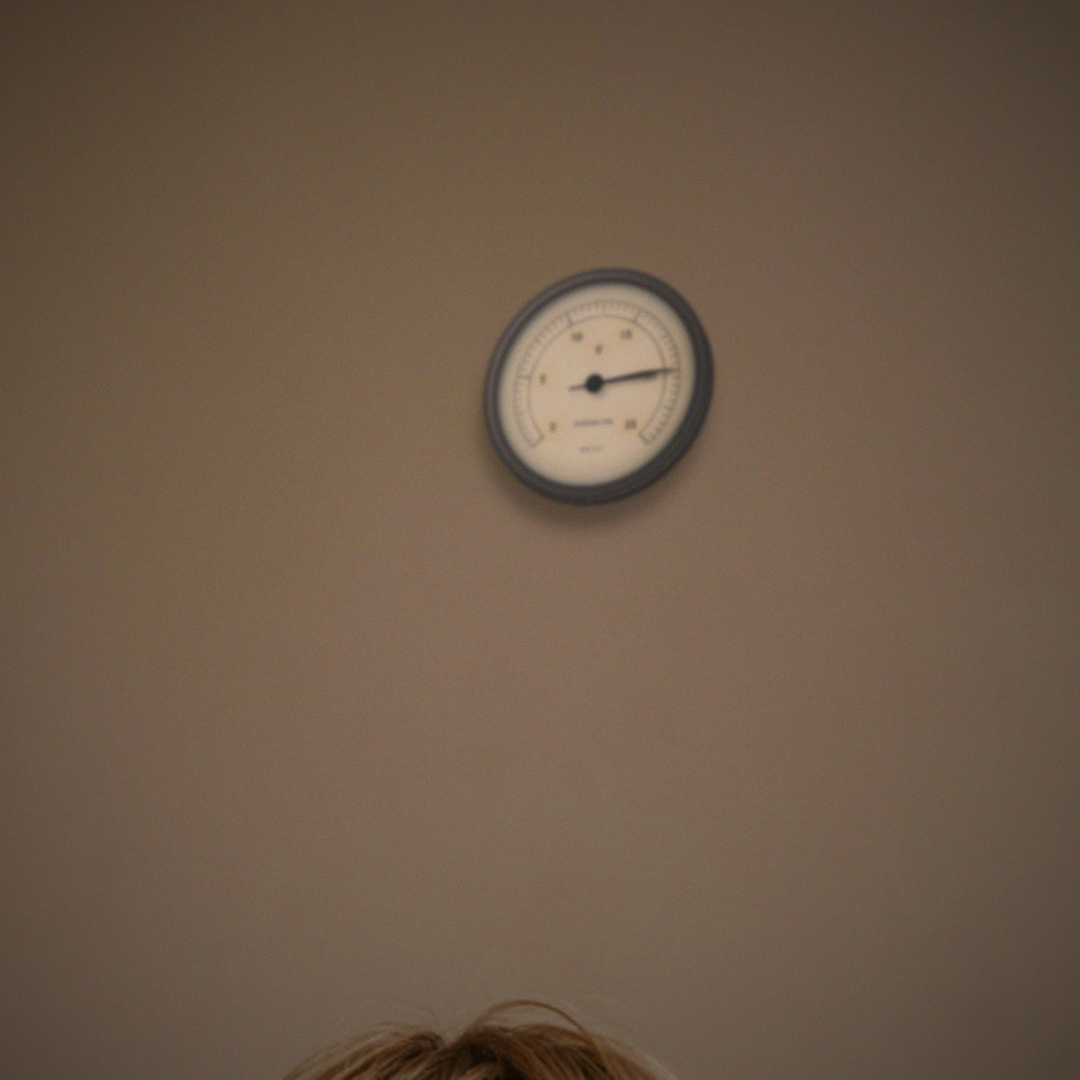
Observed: 20 V
